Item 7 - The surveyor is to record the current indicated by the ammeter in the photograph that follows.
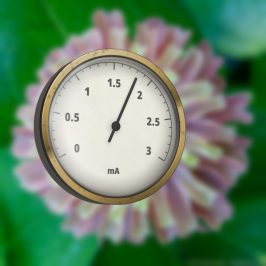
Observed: 1.8 mA
